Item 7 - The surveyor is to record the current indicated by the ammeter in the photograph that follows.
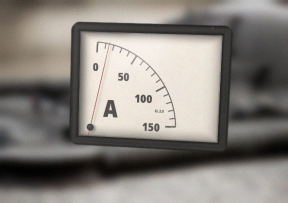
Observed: 15 A
